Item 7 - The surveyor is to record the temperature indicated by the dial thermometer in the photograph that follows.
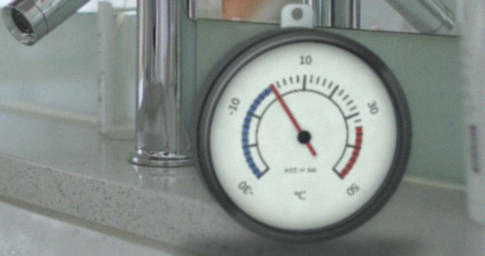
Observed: 0 °C
